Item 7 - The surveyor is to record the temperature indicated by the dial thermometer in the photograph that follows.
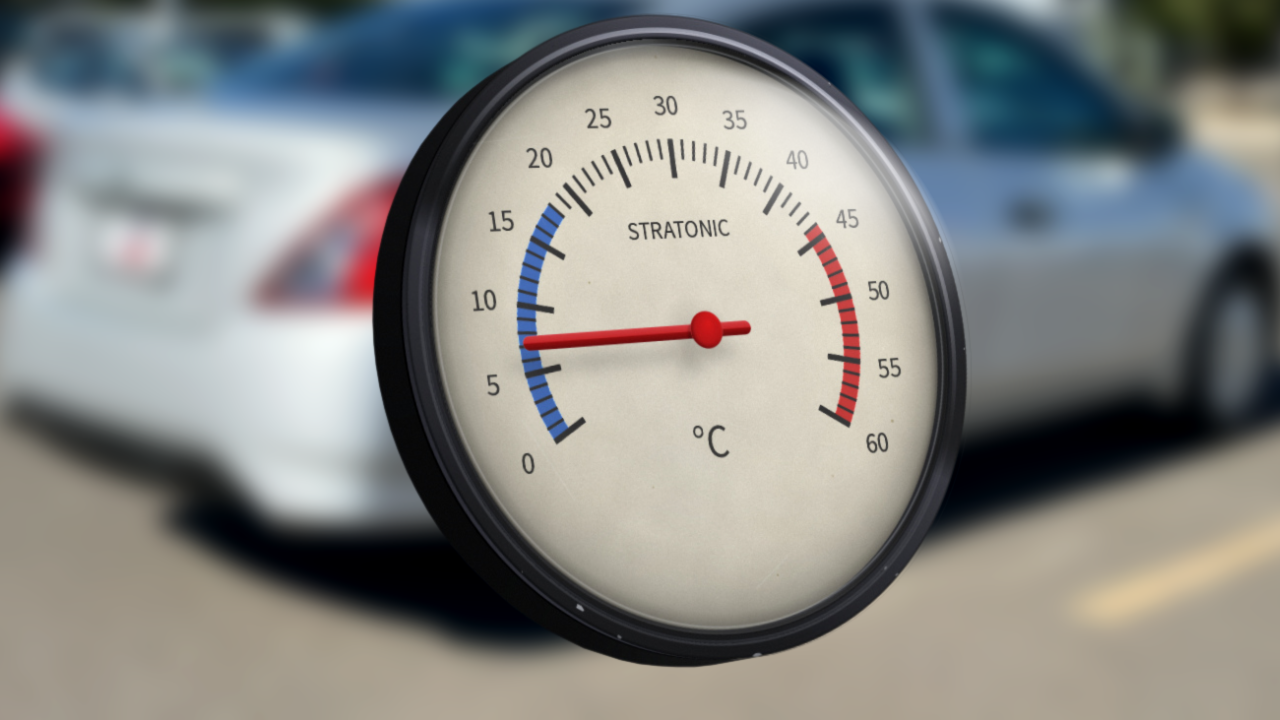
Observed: 7 °C
